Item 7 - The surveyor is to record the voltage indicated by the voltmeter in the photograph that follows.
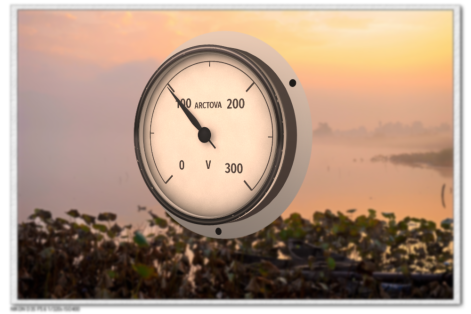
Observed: 100 V
